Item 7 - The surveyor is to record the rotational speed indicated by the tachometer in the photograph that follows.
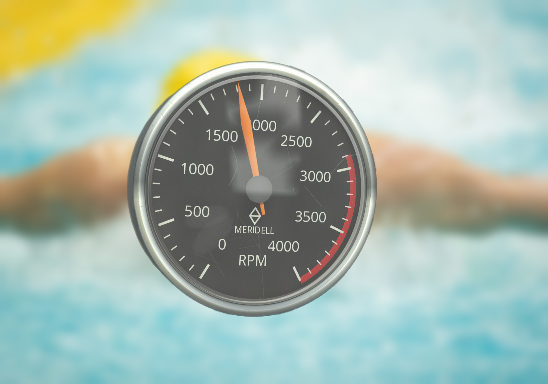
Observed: 1800 rpm
